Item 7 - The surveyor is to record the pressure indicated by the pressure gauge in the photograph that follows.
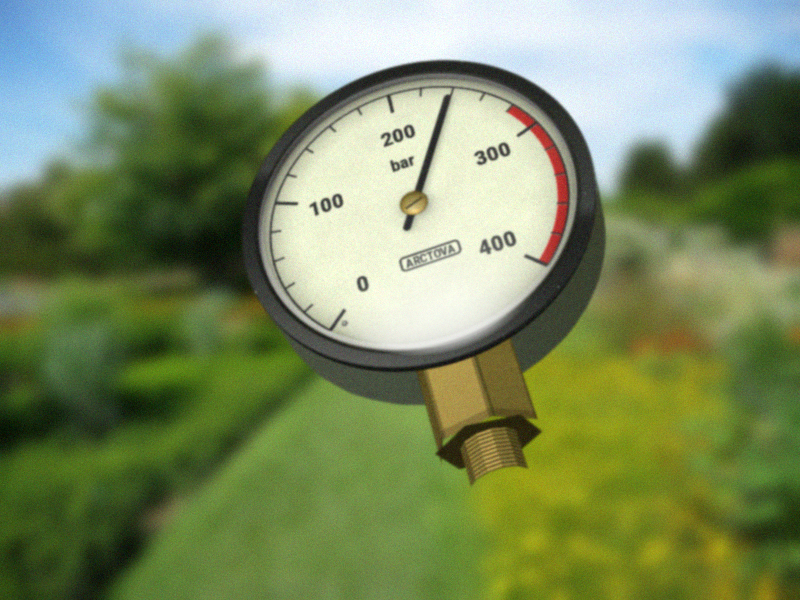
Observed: 240 bar
